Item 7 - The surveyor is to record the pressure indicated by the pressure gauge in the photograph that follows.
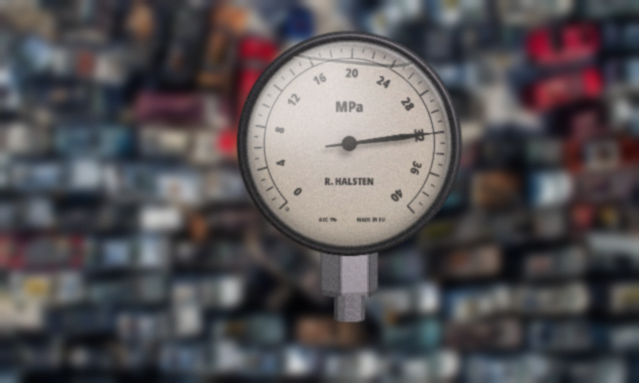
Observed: 32 MPa
